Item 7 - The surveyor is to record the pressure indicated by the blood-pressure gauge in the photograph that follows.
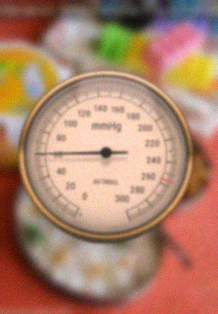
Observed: 60 mmHg
